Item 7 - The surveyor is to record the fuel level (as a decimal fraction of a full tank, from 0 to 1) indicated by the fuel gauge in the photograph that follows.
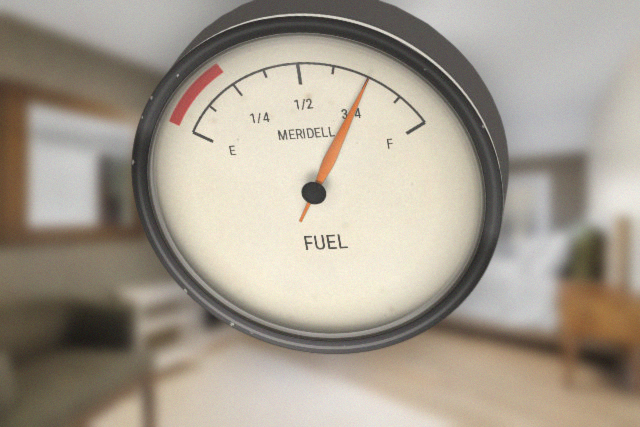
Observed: 0.75
